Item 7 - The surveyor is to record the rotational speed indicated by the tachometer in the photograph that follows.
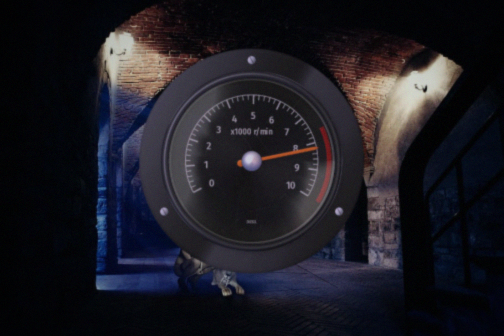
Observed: 8200 rpm
